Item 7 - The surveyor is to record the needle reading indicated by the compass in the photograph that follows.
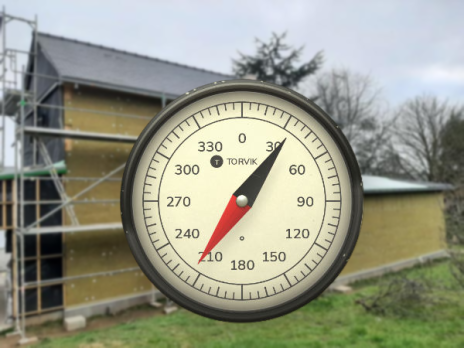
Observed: 215 °
